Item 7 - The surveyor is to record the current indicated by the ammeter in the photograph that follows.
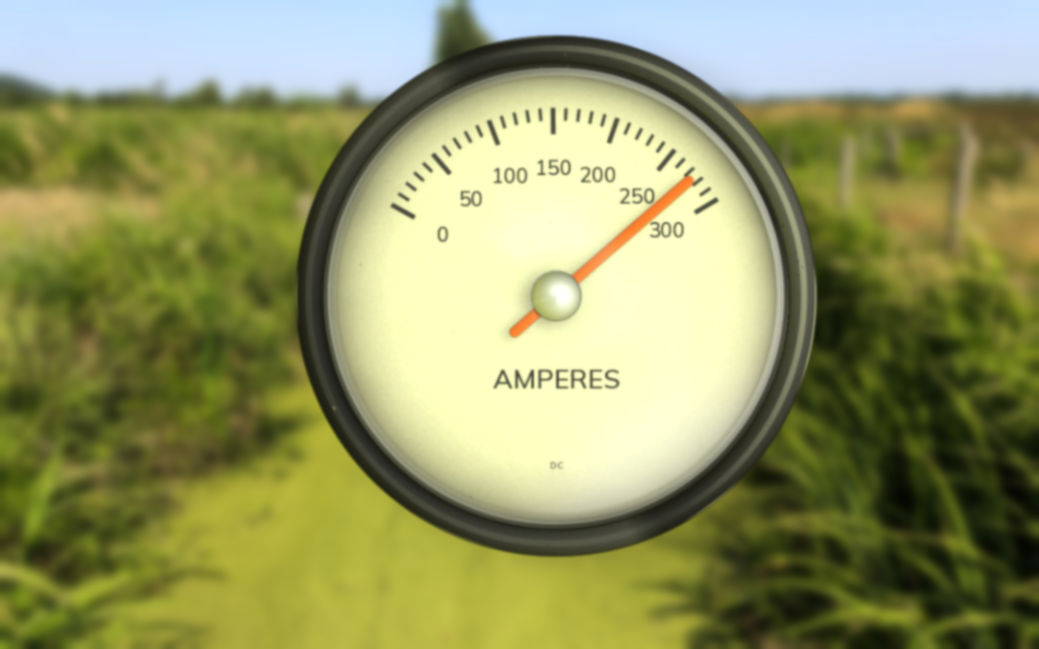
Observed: 275 A
